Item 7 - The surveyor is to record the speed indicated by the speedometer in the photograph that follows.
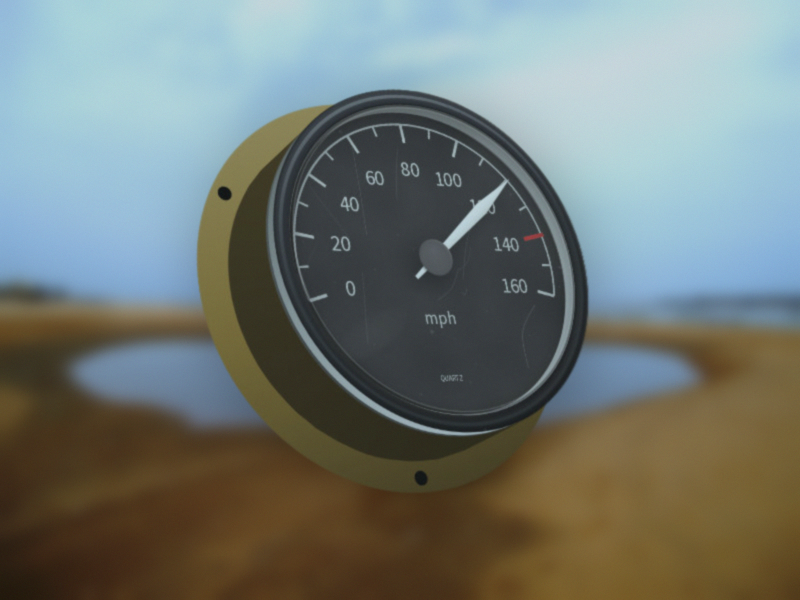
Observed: 120 mph
